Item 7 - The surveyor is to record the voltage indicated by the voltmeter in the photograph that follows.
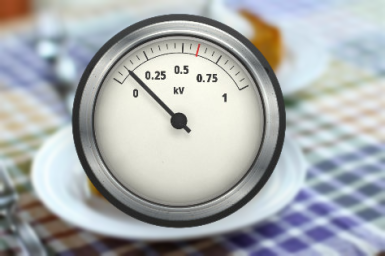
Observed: 0.1 kV
